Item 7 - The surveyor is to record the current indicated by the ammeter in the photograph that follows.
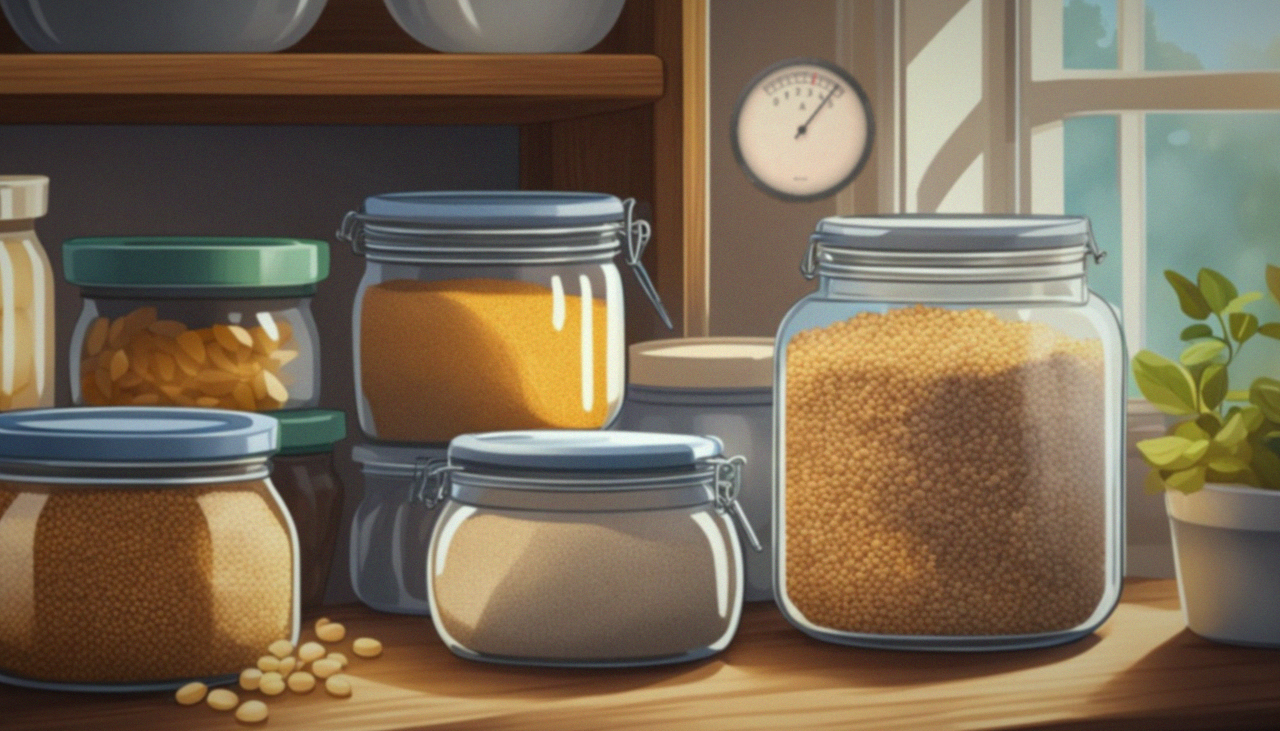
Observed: 4.5 A
